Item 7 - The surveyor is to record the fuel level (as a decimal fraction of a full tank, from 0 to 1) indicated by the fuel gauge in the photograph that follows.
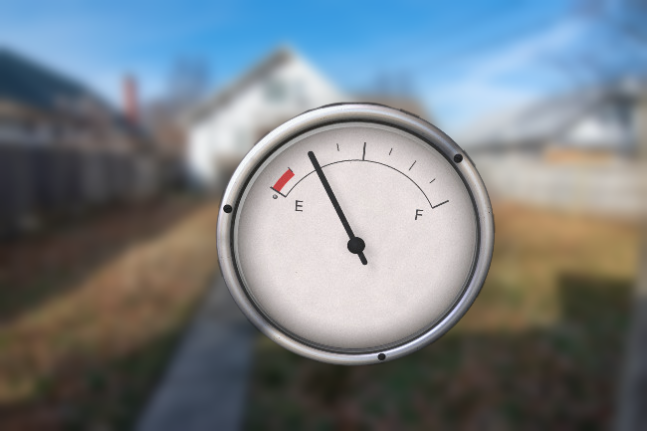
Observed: 0.25
